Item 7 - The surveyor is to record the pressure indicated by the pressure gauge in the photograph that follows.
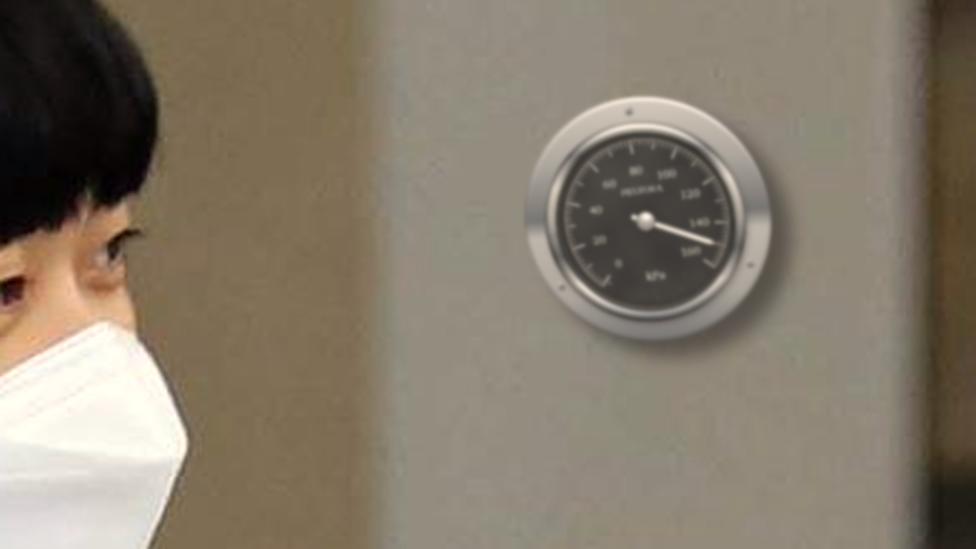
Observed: 150 kPa
